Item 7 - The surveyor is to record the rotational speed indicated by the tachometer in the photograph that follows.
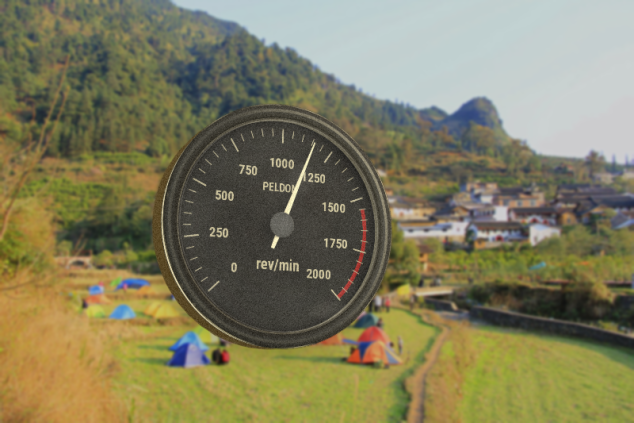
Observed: 1150 rpm
